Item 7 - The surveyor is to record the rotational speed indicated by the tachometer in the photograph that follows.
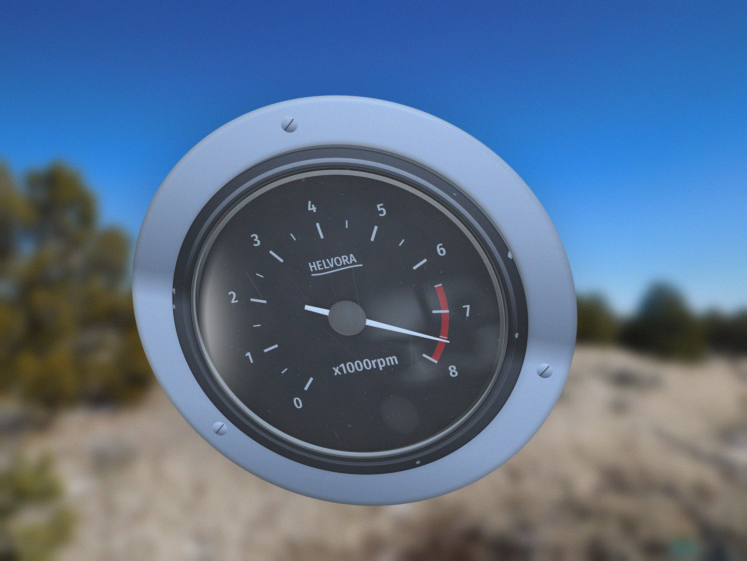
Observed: 7500 rpm
